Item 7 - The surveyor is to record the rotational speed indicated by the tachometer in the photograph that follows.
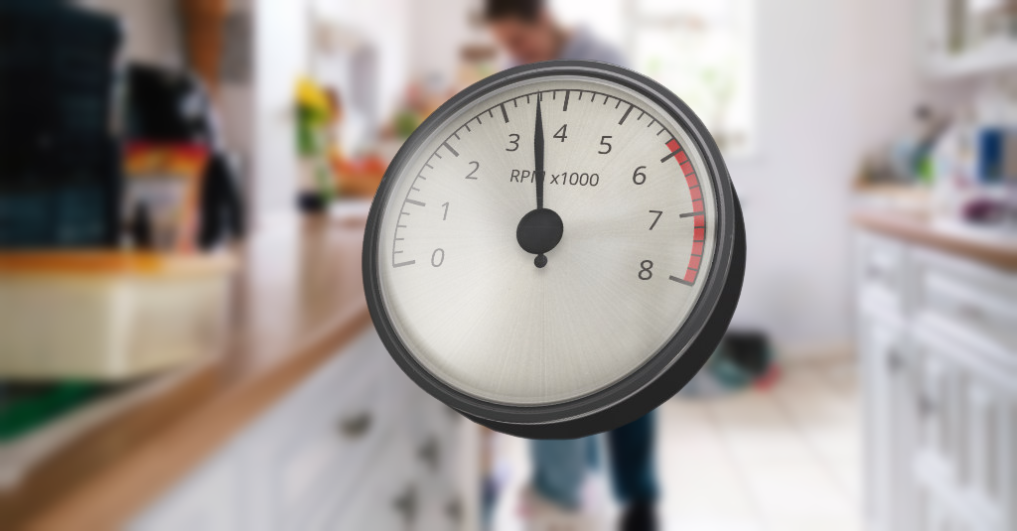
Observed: 3600 rpm
